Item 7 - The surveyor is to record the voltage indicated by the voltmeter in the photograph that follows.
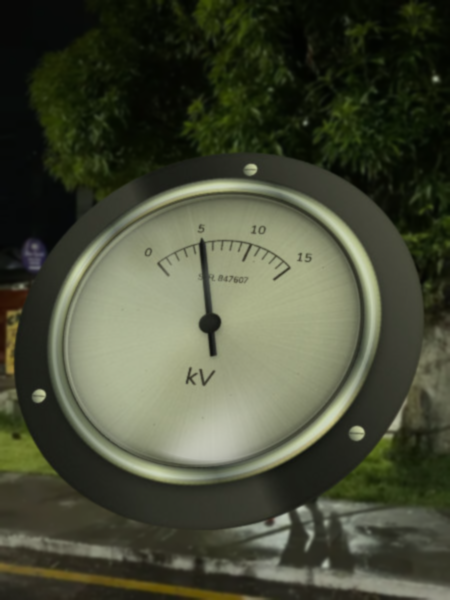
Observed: 5 kV
